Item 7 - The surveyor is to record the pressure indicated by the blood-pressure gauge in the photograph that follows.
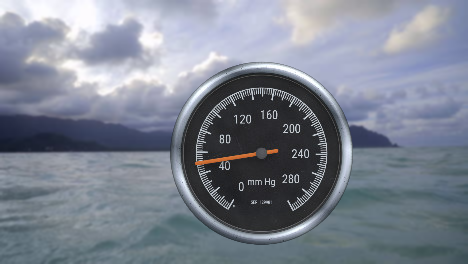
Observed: 50 mmHg
